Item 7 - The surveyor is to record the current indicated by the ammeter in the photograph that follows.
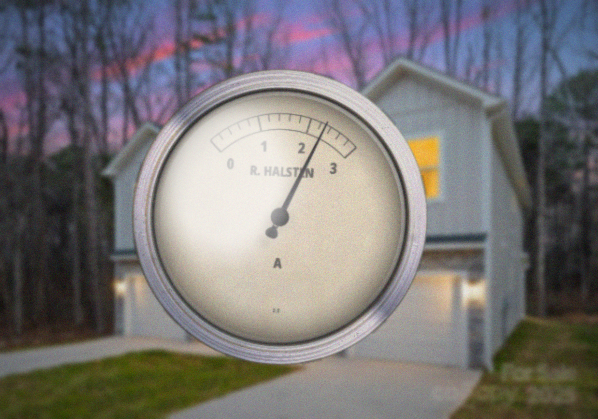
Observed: 2.3 A
